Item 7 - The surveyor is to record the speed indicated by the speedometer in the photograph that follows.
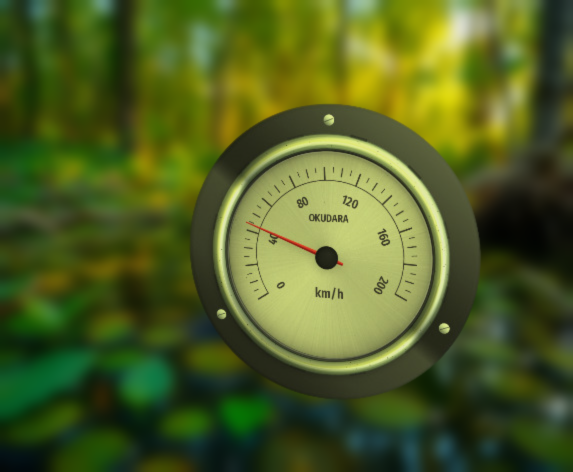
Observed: 45 km/h
